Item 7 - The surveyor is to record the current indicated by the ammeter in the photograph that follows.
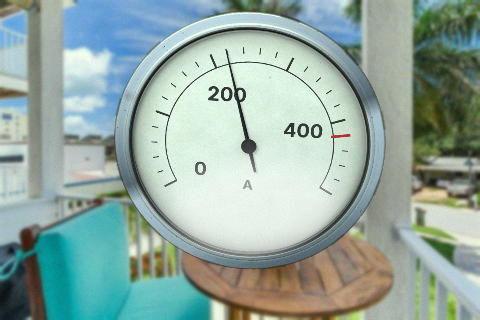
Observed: 220 A
